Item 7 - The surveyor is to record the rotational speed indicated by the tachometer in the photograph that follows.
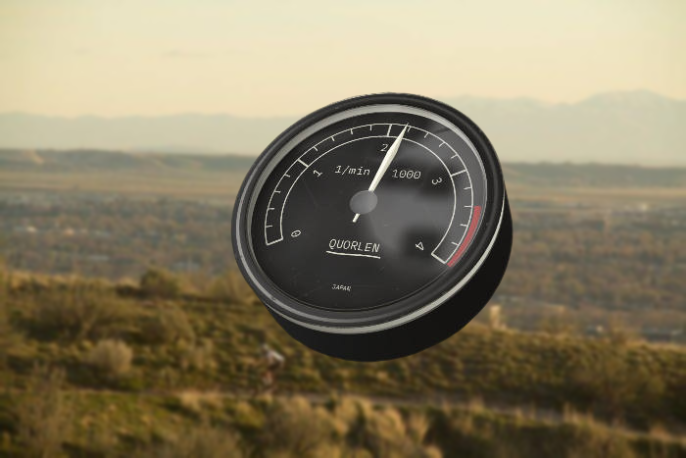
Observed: 2200 rpm
